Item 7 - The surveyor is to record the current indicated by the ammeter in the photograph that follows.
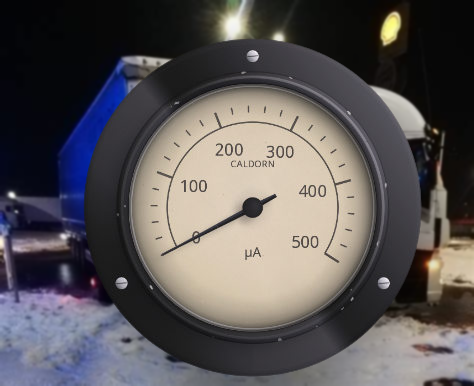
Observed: 0 µA
